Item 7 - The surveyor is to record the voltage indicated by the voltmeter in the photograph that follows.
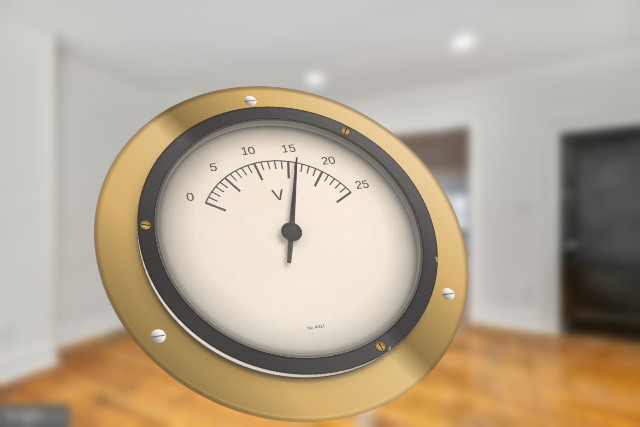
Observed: 16 V
